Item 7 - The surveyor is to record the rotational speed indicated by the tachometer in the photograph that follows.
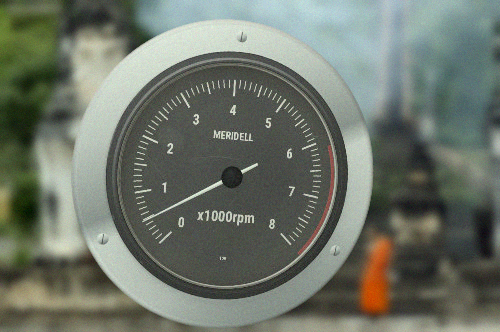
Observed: 500 rpm
